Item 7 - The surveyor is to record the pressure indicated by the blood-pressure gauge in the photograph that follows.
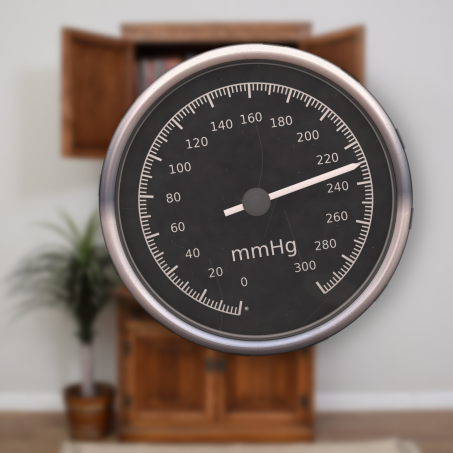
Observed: 230 mmHg
